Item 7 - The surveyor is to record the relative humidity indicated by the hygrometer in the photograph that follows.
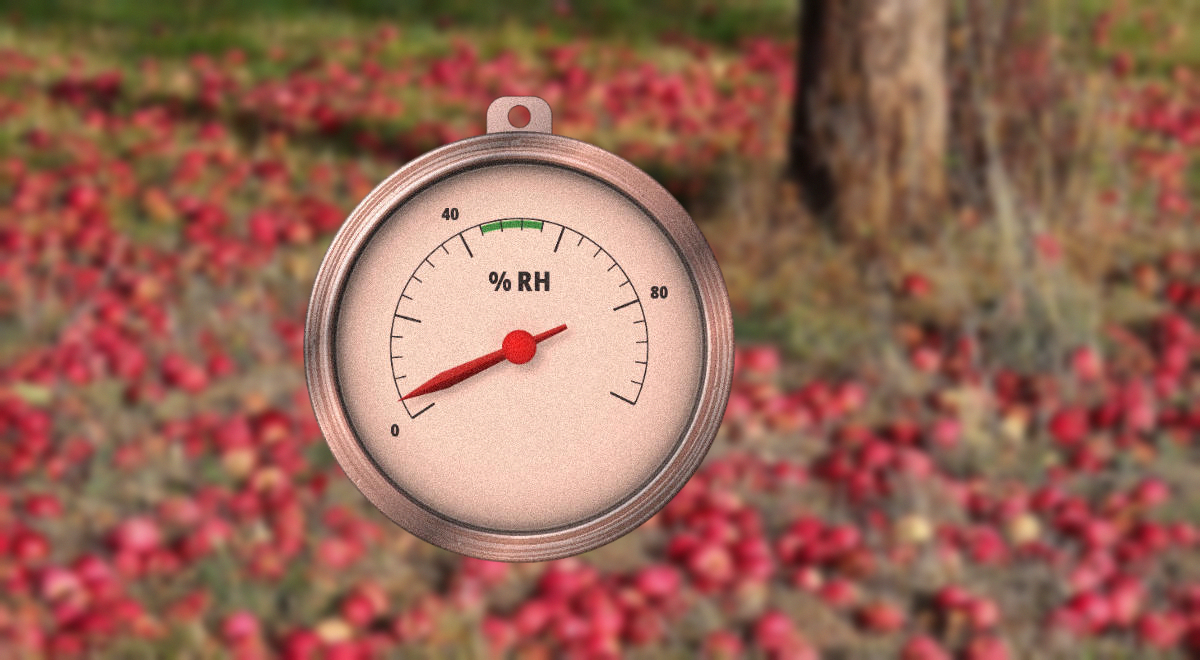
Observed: 4 %
